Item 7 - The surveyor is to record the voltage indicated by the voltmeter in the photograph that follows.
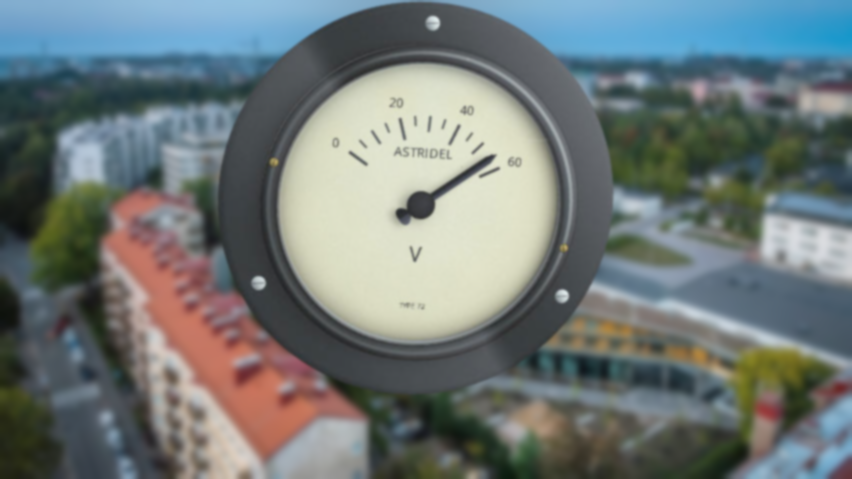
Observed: 55 V
